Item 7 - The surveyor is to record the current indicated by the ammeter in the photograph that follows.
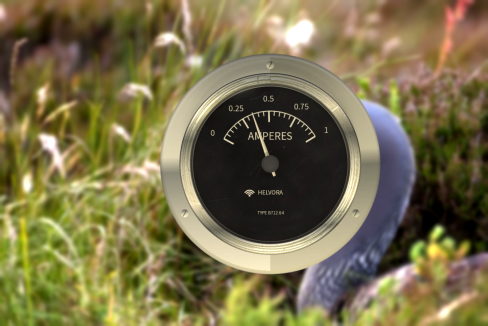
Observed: 0.35 A
